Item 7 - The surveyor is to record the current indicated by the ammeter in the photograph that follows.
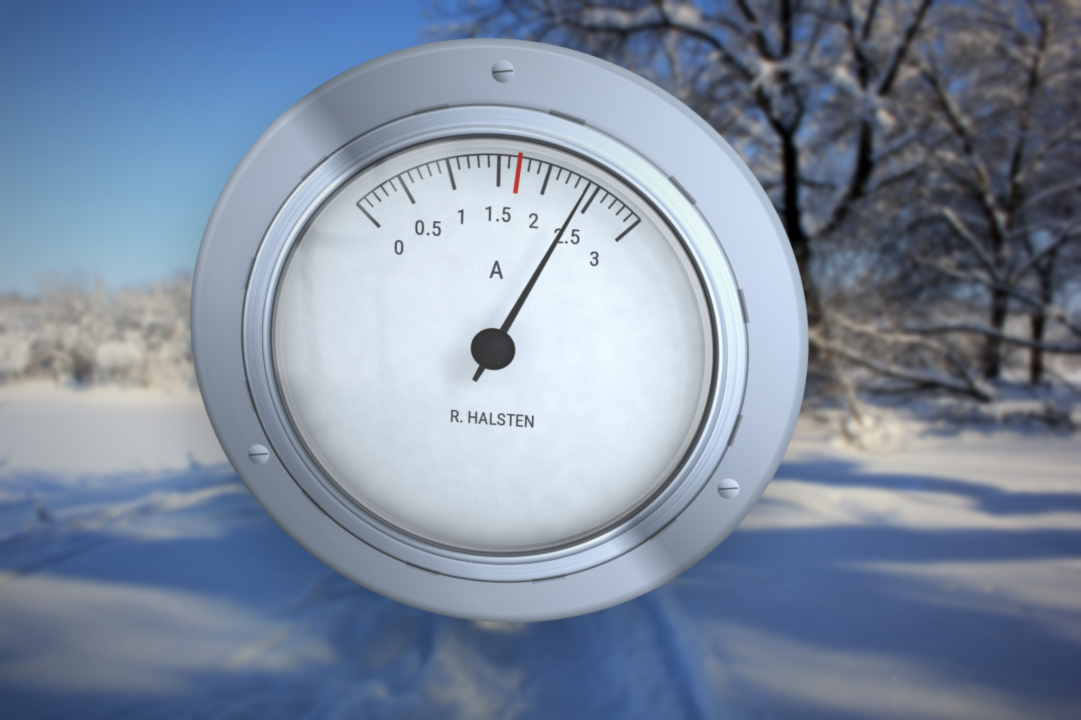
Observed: 2.4 A
